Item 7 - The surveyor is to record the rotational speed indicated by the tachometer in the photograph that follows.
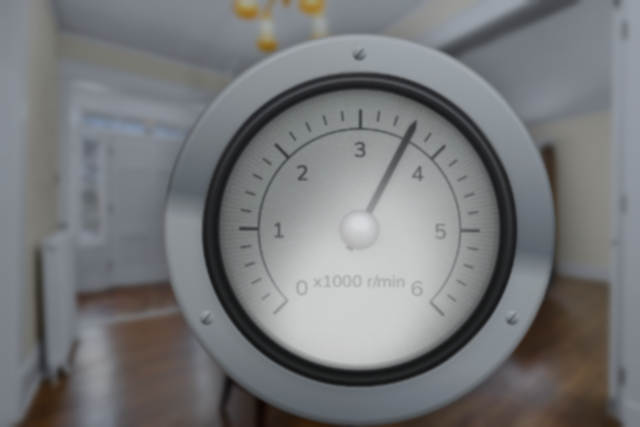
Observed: 3600 rpm
